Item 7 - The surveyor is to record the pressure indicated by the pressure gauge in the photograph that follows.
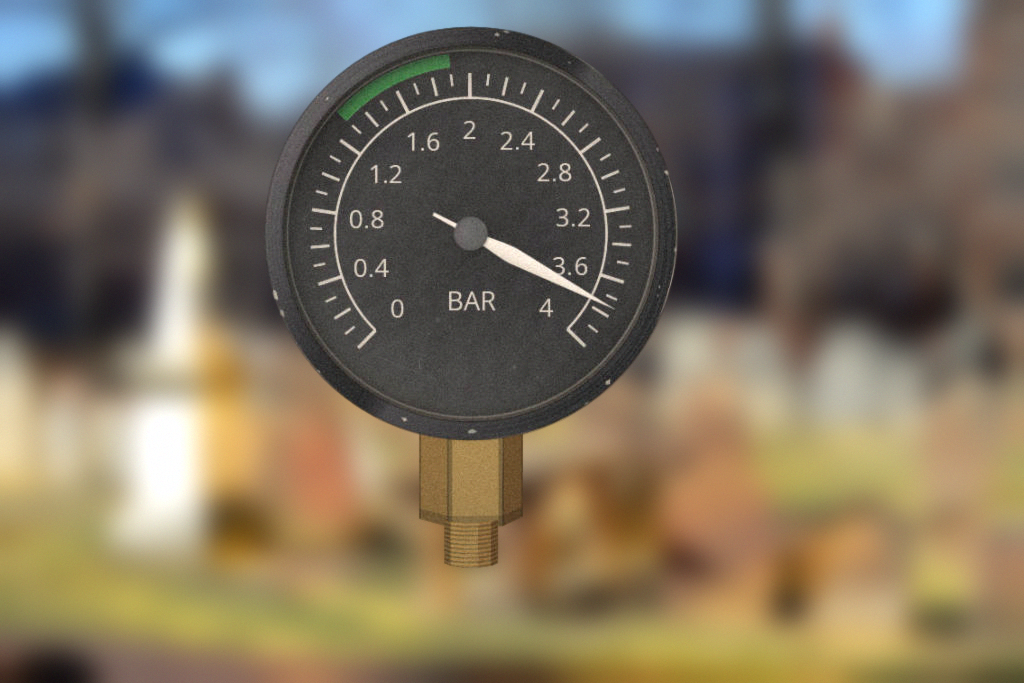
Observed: 3.75 bar
